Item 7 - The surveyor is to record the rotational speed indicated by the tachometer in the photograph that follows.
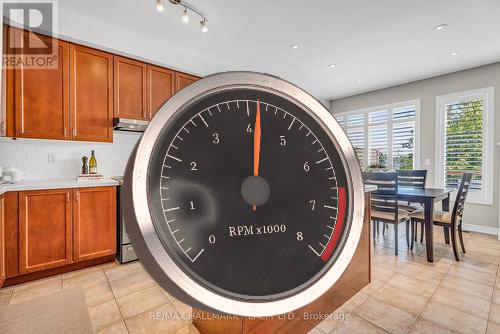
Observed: 4200 rpm
